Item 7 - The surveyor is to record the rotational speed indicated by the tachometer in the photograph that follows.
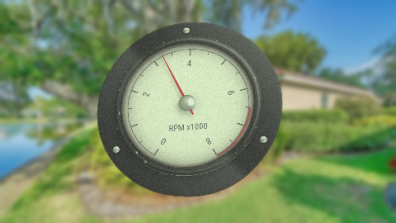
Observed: 3250 rpm
